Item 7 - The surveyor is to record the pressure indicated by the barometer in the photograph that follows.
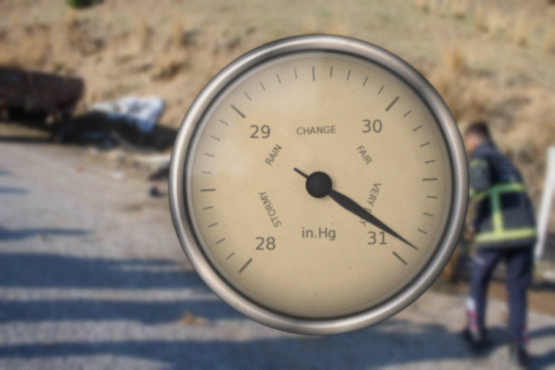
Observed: 30.9 inHg
